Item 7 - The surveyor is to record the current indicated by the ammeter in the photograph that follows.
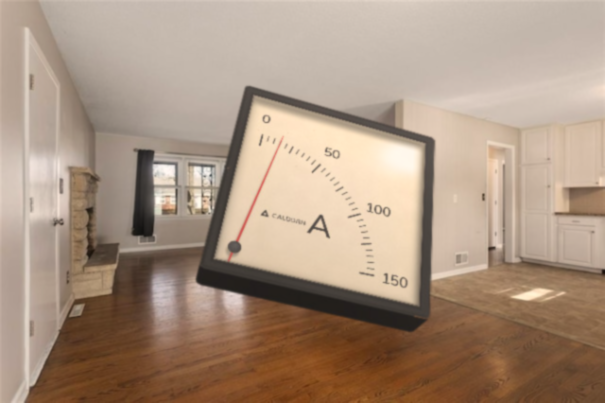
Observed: 15 A
